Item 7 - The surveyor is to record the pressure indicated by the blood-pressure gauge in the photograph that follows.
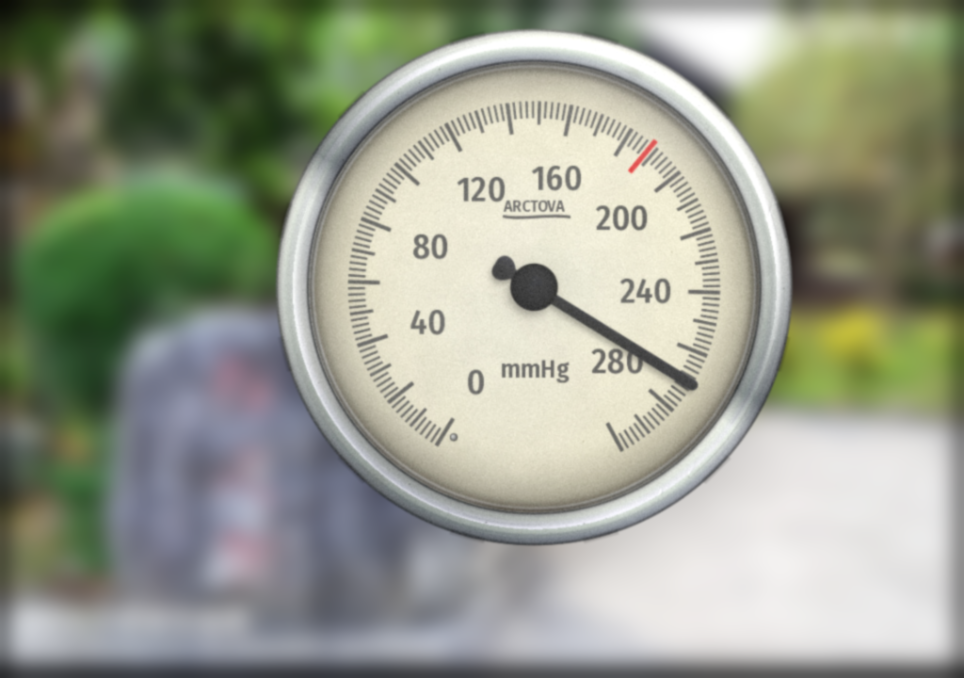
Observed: 270 mmHg
